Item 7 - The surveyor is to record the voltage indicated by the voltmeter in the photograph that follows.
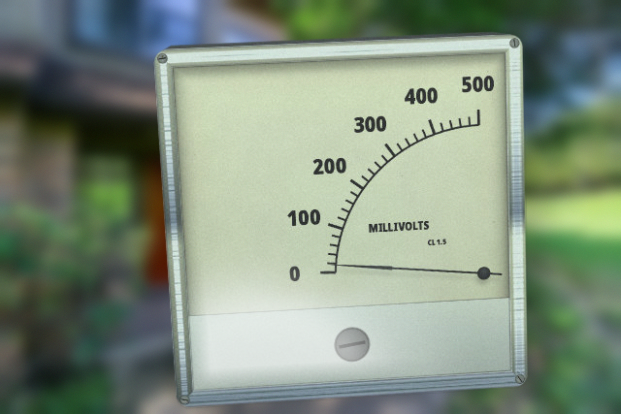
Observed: 20 mV
